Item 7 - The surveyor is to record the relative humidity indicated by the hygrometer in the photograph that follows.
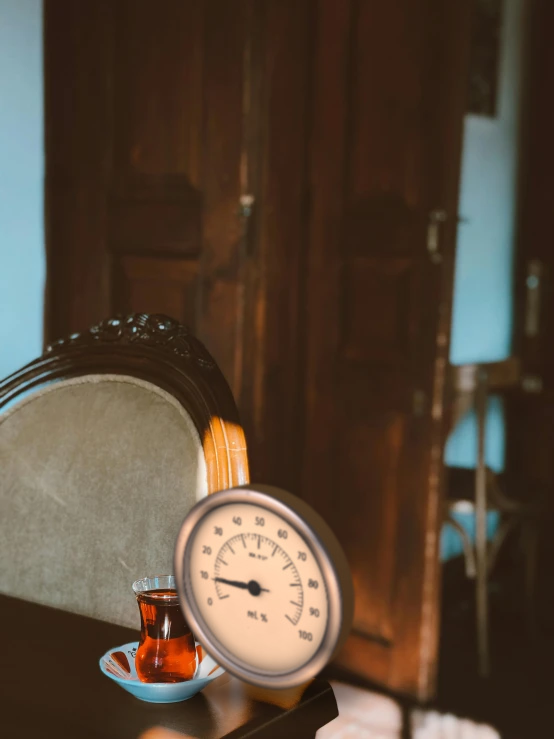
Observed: 10 %
